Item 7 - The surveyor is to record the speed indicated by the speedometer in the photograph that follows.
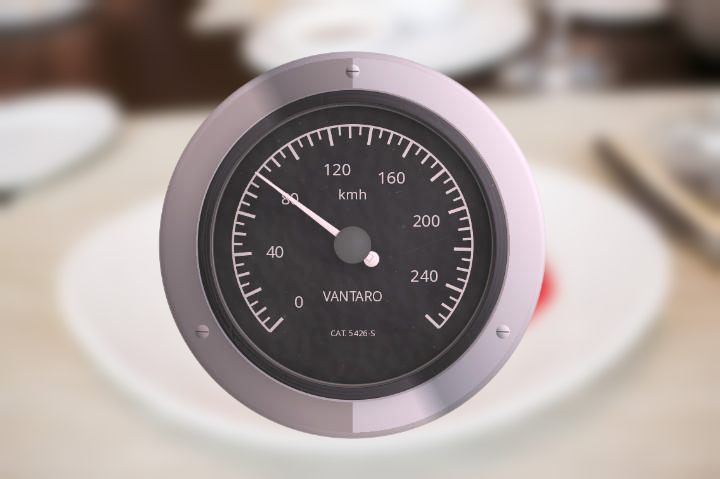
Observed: 80 km/h
